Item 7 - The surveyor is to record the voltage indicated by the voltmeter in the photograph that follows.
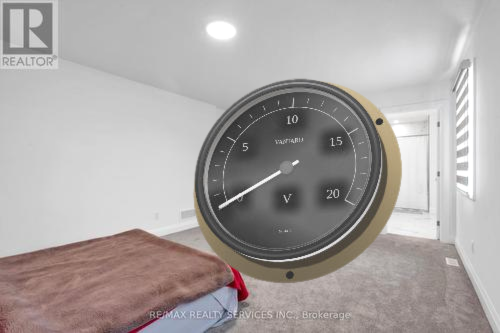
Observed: 0 V
